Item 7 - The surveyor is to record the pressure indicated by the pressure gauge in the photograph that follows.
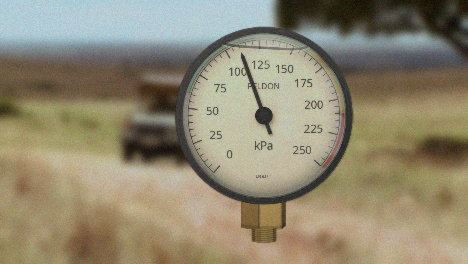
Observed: 110 kPa
